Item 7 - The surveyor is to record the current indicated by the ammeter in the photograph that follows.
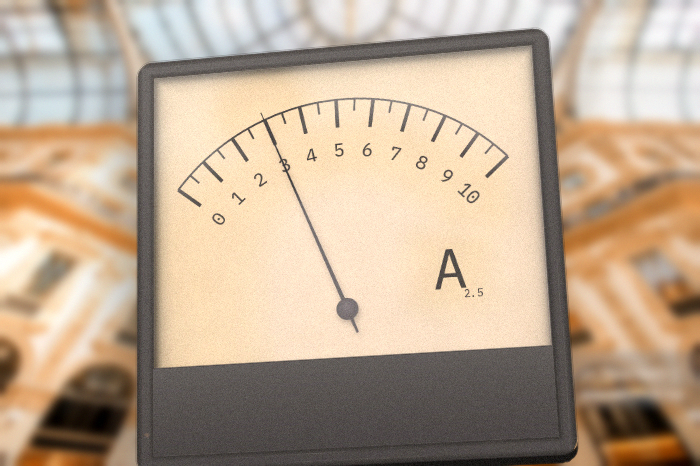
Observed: 3 A
